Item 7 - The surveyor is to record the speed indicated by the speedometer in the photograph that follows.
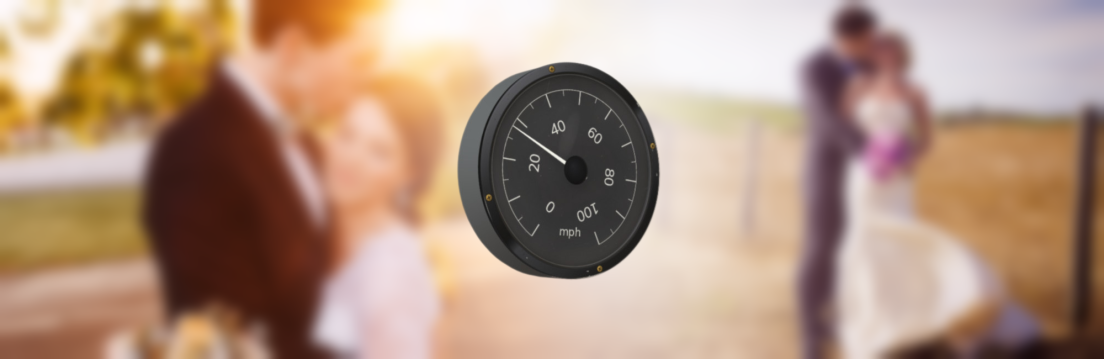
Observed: 27.5 mph
